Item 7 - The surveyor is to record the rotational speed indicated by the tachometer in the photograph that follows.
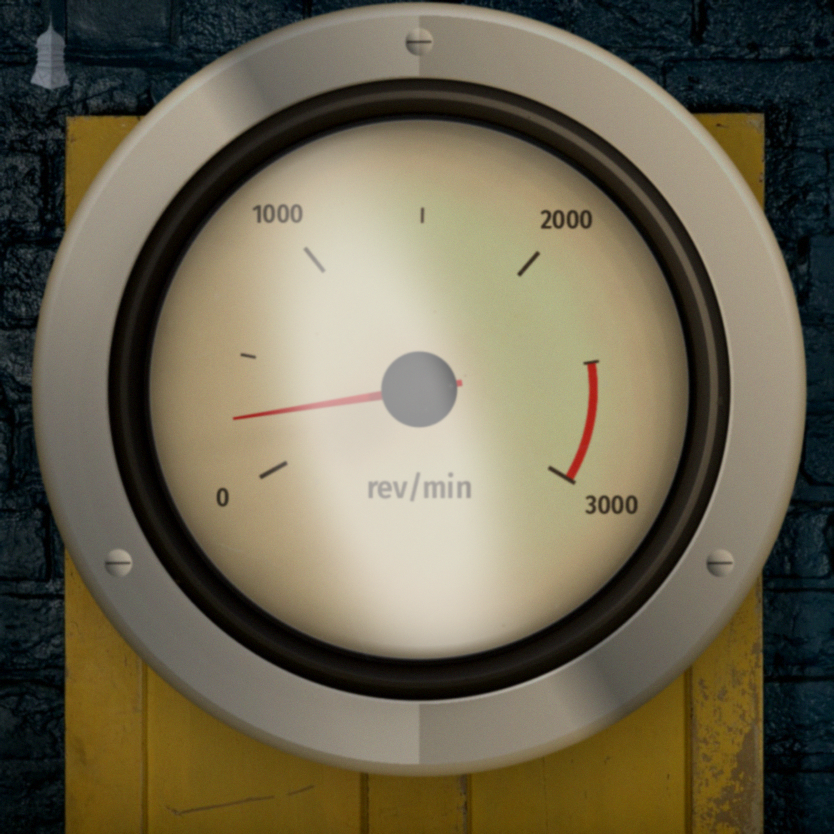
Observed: 250 rpm
